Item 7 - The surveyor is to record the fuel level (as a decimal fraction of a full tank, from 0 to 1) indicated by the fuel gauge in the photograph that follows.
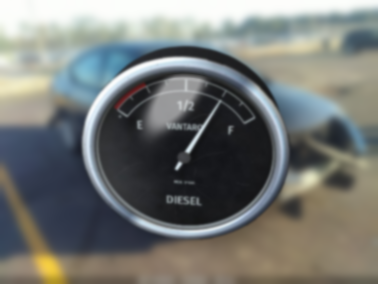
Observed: 0.75
